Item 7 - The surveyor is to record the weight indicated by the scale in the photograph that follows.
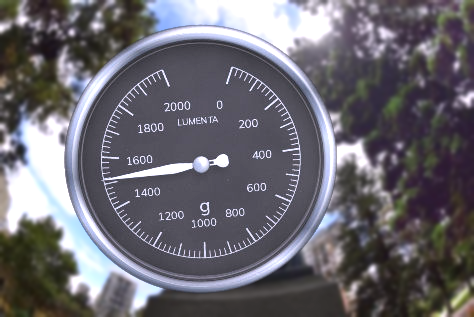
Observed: 1520 g
